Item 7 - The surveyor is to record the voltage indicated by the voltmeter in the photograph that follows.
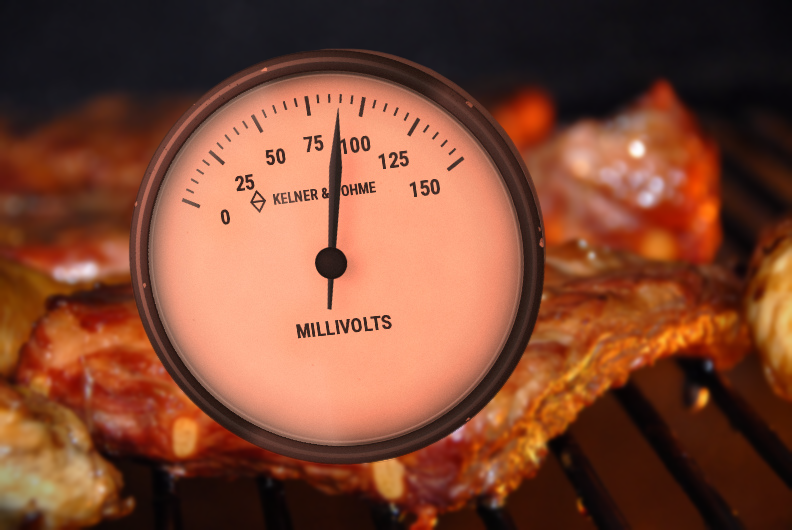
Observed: 90 mV
